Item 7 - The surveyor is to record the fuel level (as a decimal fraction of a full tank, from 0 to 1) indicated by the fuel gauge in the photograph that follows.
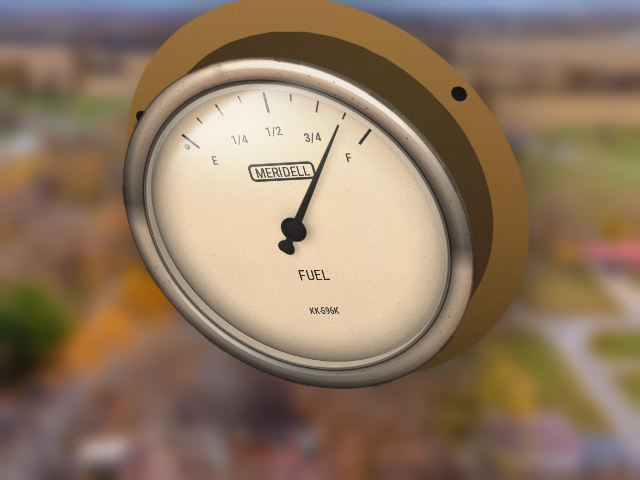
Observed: 0.875
